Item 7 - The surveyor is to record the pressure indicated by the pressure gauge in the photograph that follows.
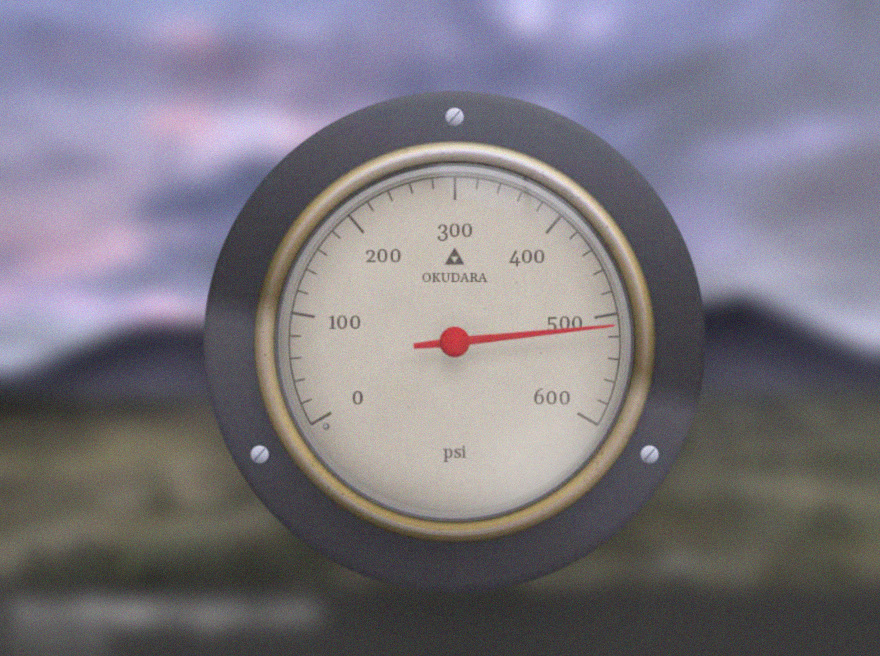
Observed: 510 psi
